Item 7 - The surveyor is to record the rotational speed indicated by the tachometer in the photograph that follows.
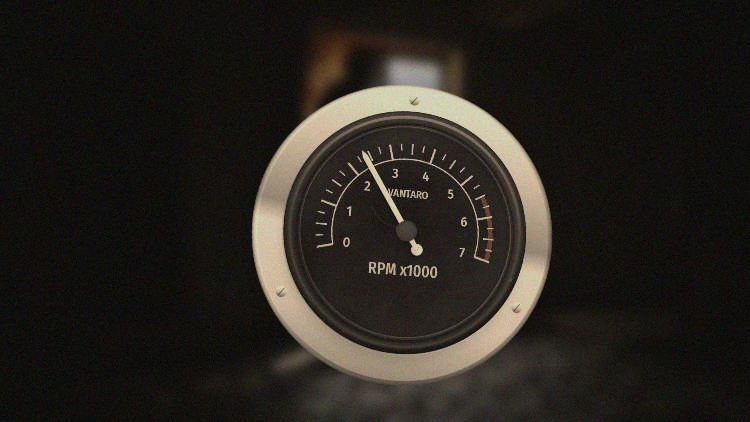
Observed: 2375 rpm
